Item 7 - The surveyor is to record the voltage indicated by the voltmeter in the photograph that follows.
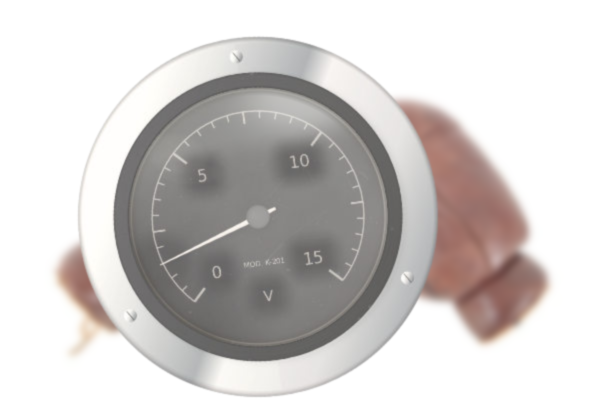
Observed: 1.5 V
